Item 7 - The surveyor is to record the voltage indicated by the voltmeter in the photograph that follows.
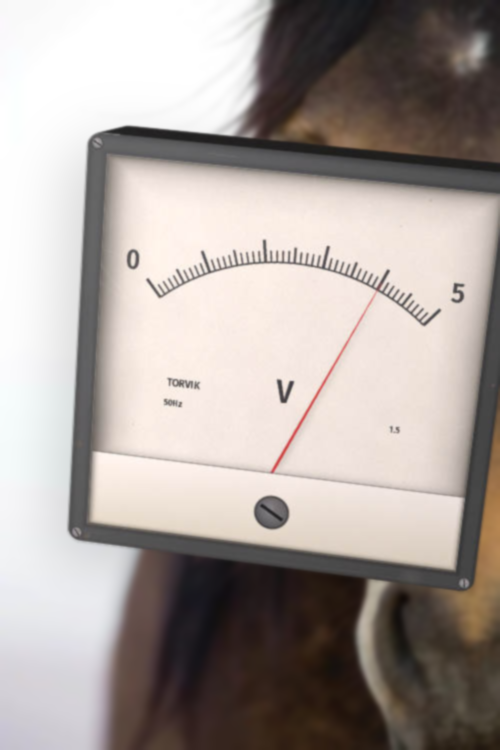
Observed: 4 V
